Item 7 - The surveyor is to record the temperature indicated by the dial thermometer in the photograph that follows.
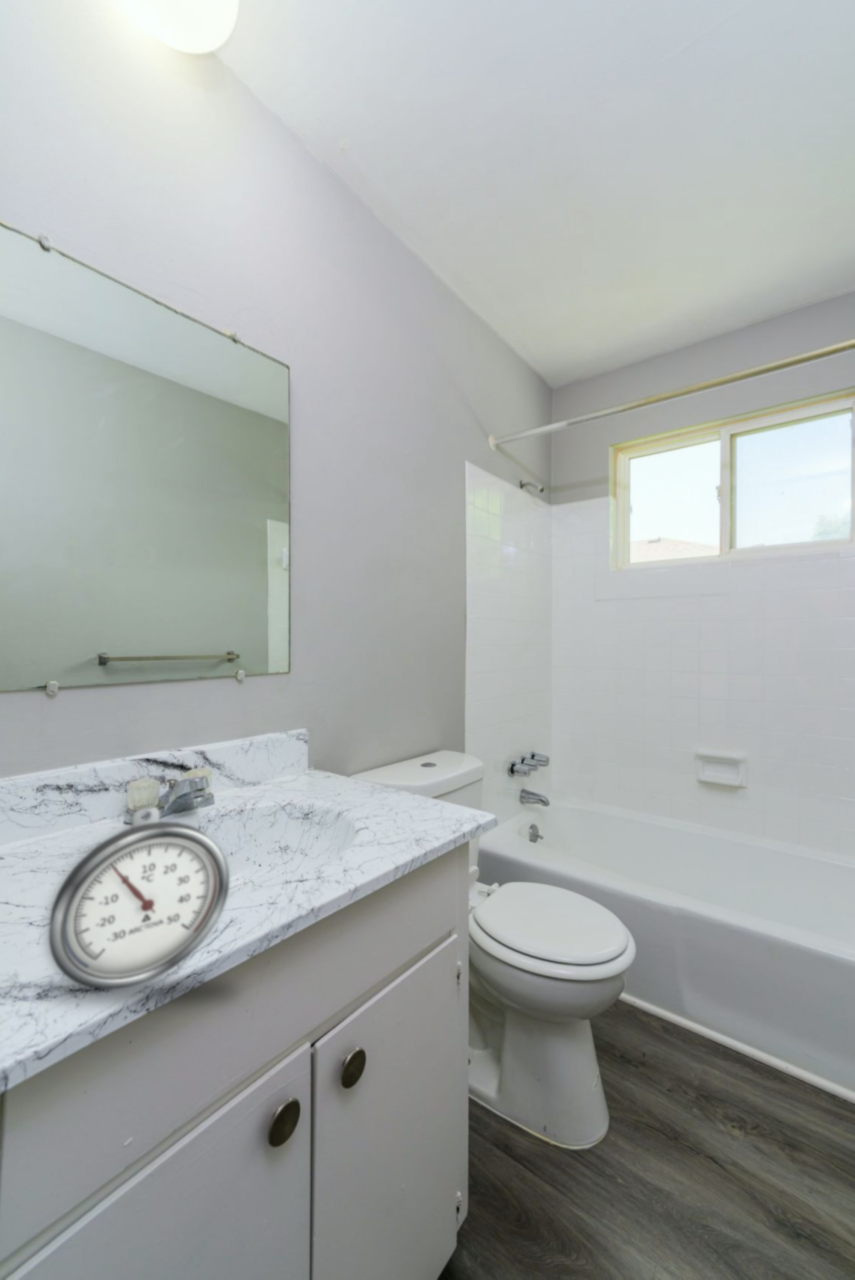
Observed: 0 °C
